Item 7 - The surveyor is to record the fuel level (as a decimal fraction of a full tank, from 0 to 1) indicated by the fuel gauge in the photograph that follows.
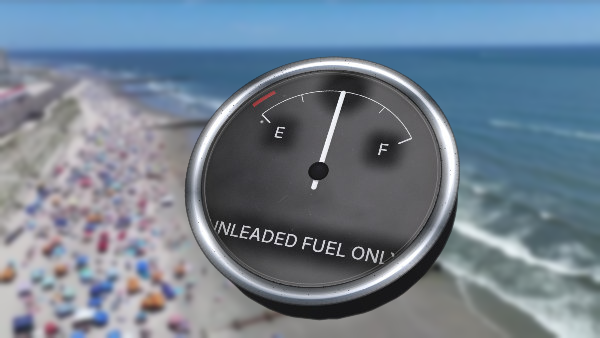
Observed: 0.5
